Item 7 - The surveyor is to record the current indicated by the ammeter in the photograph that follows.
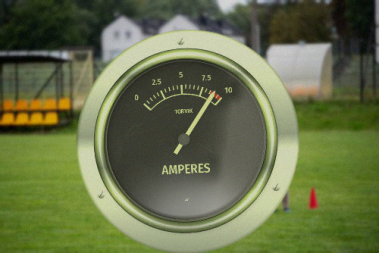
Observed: 9 A
